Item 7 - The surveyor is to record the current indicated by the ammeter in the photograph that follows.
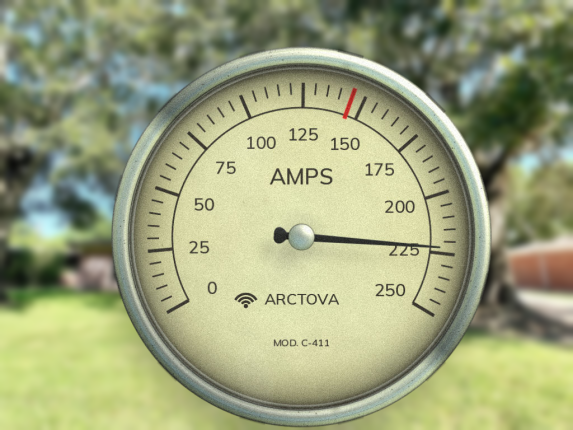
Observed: 222.5 A
